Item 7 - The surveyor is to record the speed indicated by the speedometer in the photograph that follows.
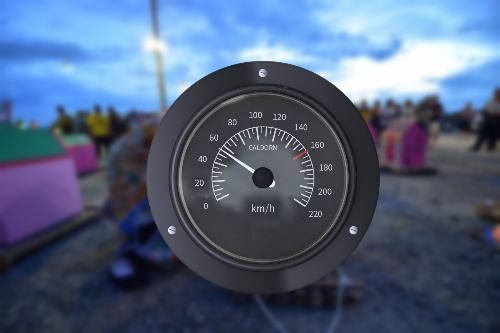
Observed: 55 km/h
